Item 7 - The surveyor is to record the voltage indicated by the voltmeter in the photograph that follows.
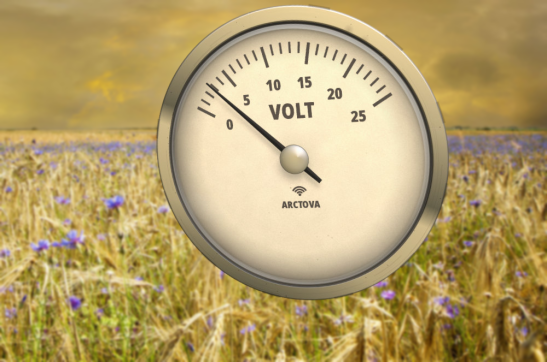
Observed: 3 V
